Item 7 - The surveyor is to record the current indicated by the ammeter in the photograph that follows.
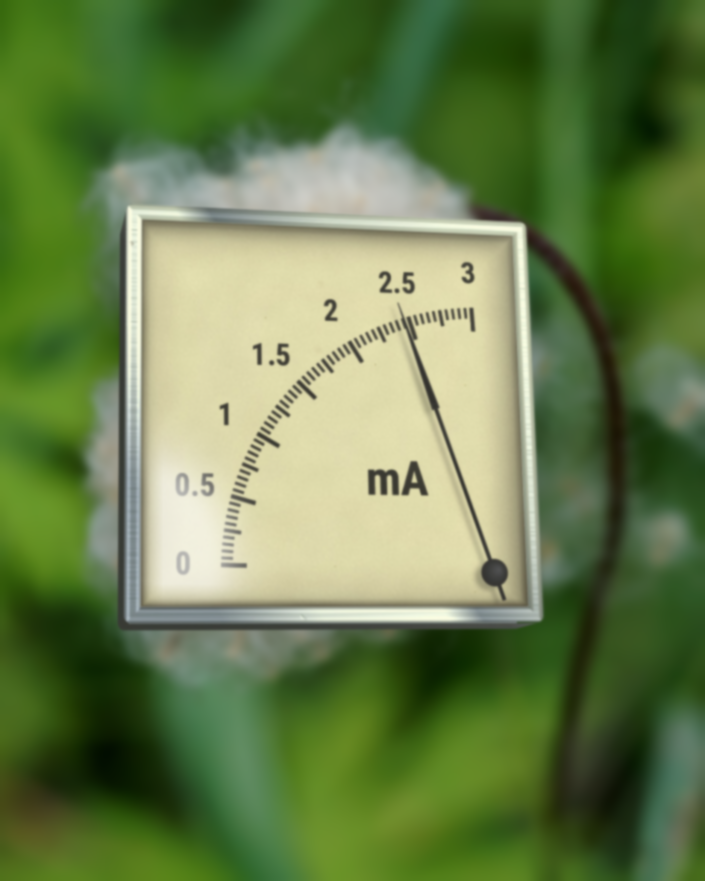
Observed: 2.45 mA
